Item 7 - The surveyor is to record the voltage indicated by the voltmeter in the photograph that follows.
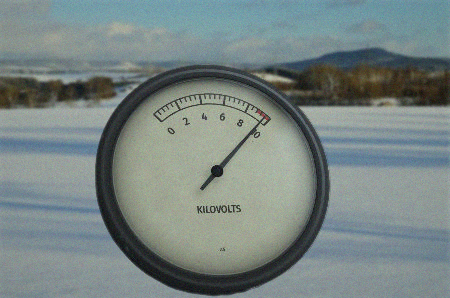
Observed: 9.6 kV
